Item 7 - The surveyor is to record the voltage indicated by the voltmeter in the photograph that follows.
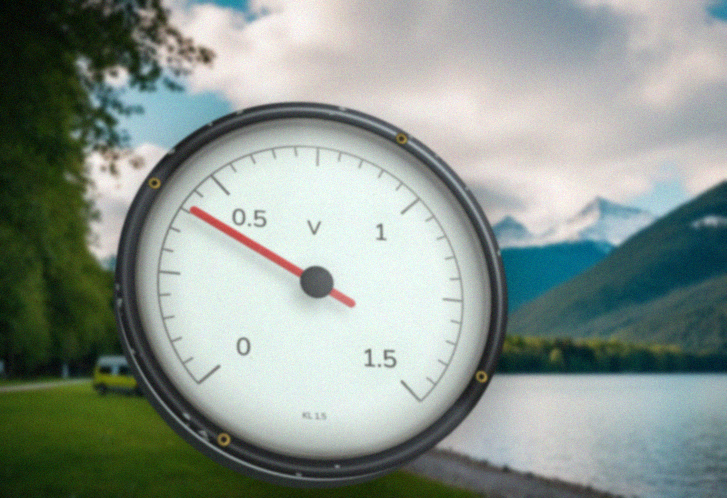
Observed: 0.4 V
